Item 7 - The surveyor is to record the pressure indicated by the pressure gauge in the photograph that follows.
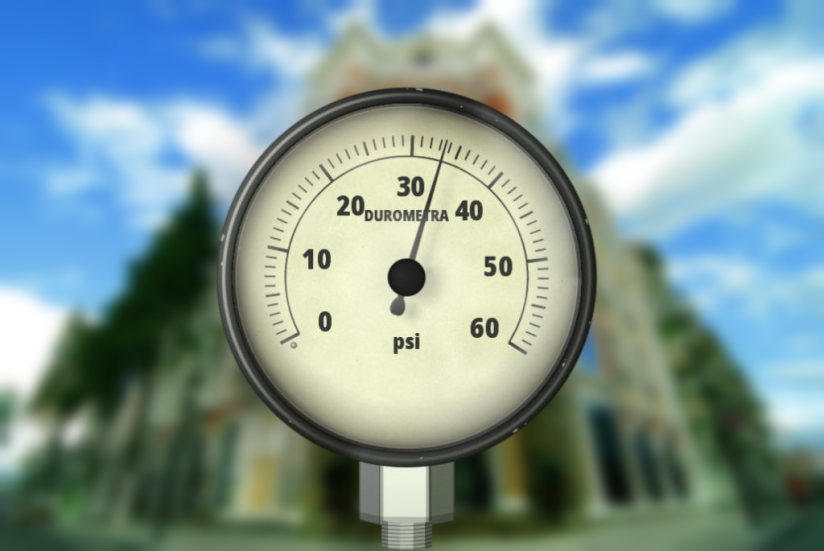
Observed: 33.5 psi
